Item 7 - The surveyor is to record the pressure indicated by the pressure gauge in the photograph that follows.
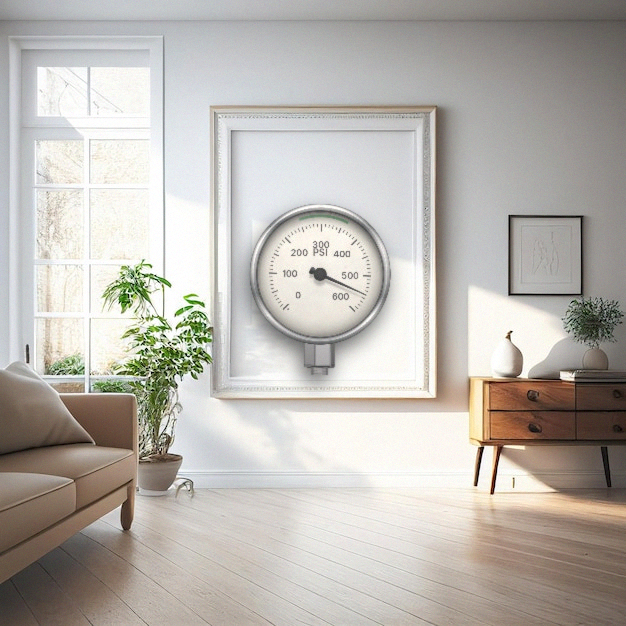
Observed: 550 psi
